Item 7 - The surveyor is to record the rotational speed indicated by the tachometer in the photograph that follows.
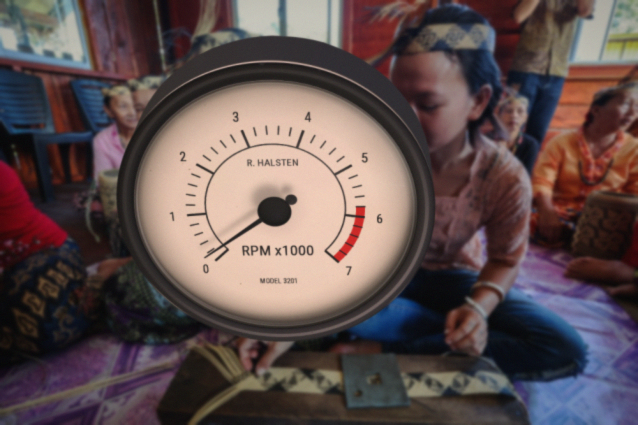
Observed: 200 rpm
